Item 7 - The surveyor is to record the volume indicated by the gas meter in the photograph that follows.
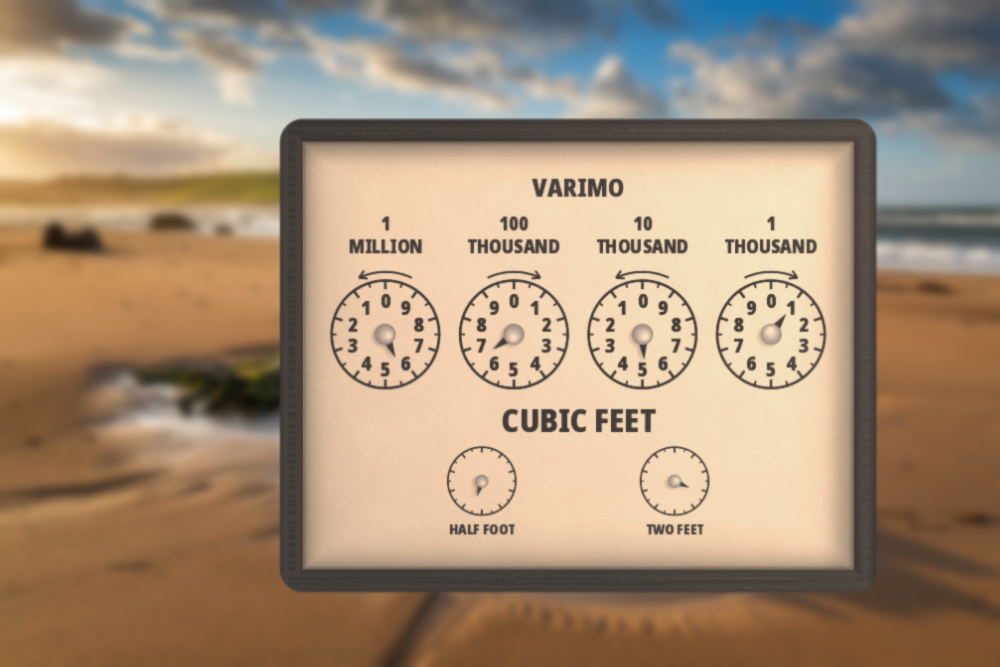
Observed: 565100 ft³
